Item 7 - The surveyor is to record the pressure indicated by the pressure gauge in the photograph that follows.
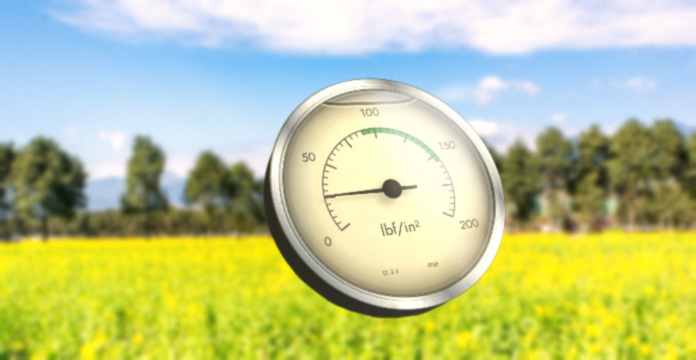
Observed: 25 psi
